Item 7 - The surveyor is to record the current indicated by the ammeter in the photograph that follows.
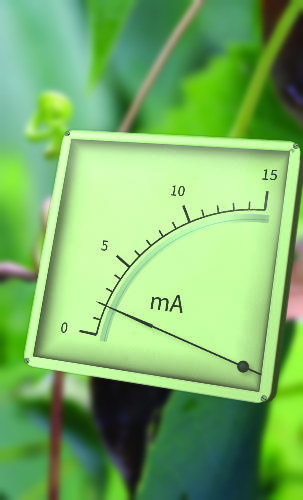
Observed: 2 mA
